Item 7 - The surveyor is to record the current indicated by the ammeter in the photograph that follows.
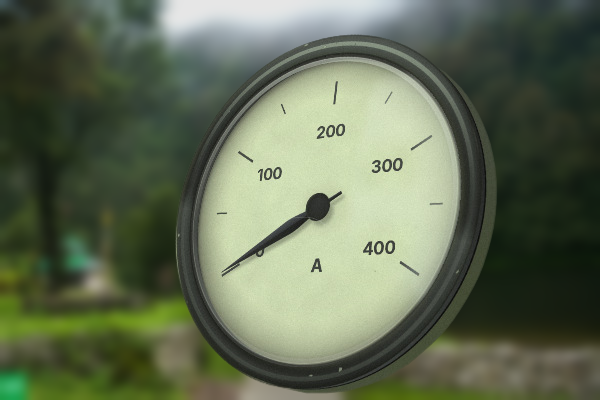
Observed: 0 A
